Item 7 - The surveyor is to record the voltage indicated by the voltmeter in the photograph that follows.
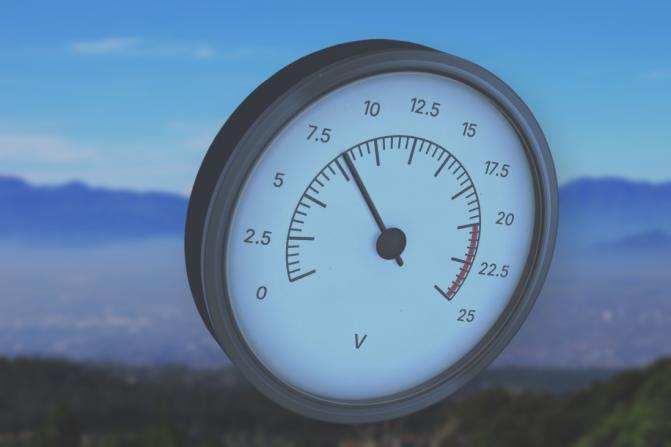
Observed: 8 V
